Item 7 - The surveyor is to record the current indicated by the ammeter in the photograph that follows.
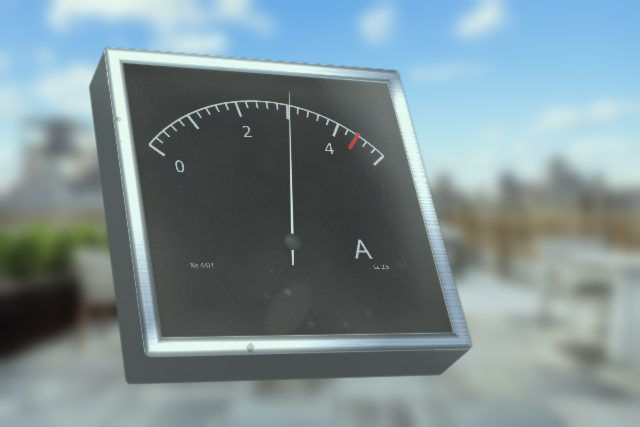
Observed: 3 A
